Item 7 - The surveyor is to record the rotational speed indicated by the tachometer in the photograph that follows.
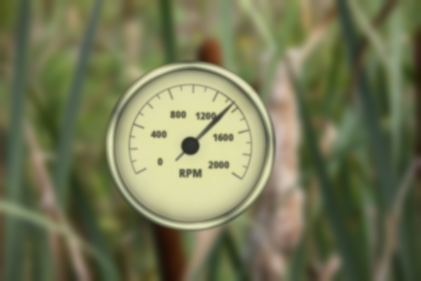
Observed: 1350 rpm
